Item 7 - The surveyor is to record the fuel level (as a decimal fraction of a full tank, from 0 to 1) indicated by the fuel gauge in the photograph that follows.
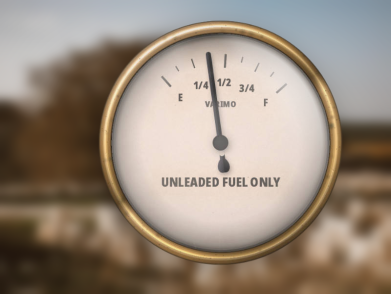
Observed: 0.375
